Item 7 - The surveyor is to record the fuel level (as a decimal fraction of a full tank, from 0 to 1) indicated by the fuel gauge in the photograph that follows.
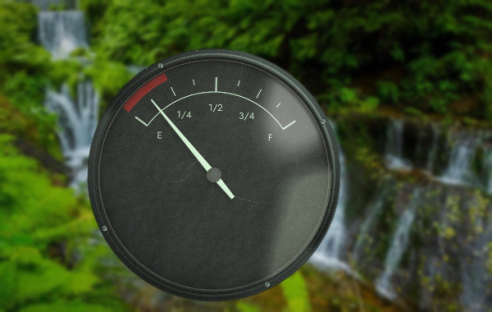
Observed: 0.125
